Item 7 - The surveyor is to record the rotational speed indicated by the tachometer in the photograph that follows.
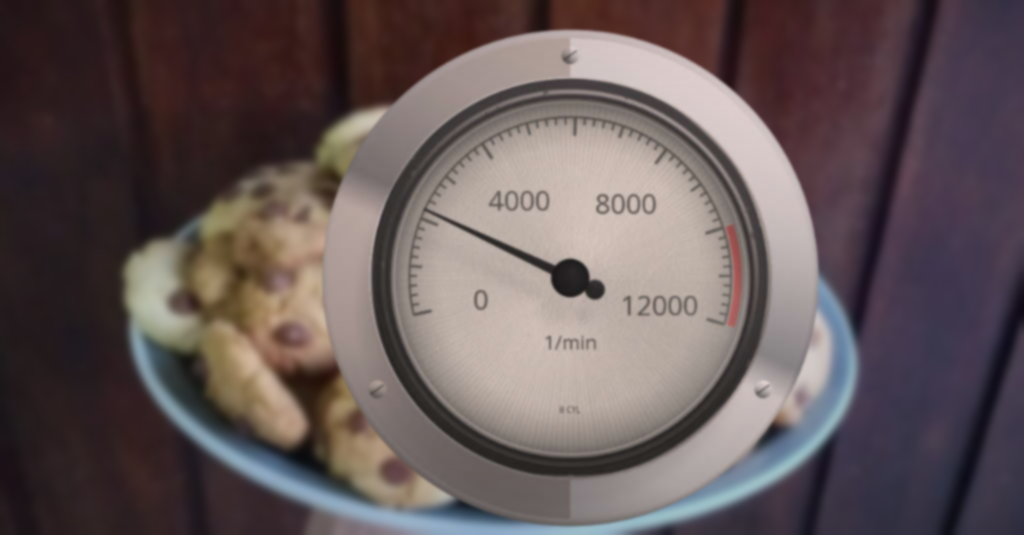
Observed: 2200 rpm
